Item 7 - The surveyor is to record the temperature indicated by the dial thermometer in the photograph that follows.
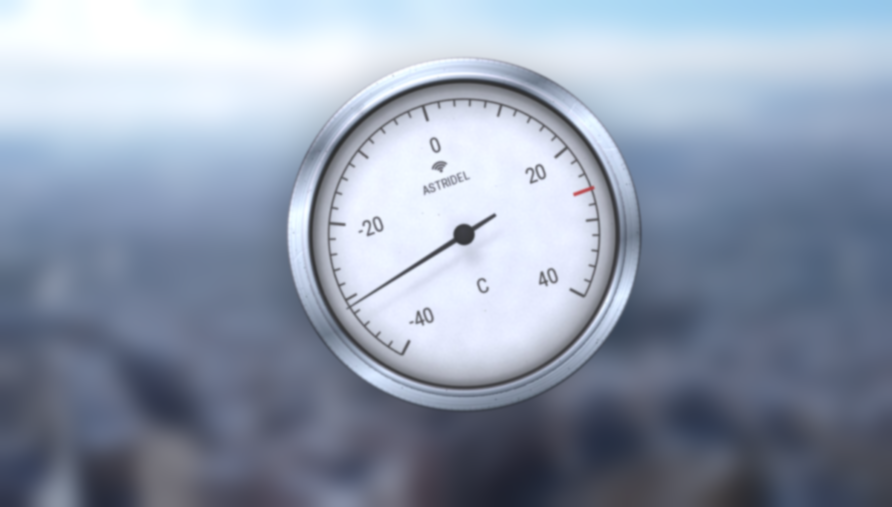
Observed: -31 °C
